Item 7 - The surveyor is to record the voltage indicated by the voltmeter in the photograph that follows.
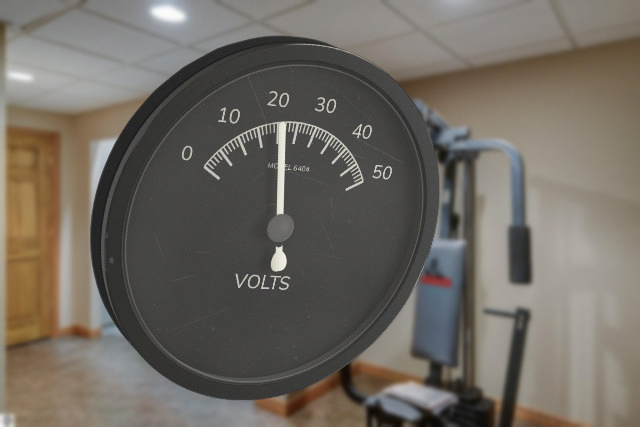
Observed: 20 V
